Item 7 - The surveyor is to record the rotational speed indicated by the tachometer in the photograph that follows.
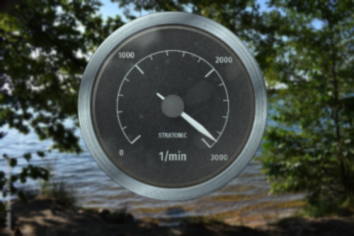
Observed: 2900 rpm
